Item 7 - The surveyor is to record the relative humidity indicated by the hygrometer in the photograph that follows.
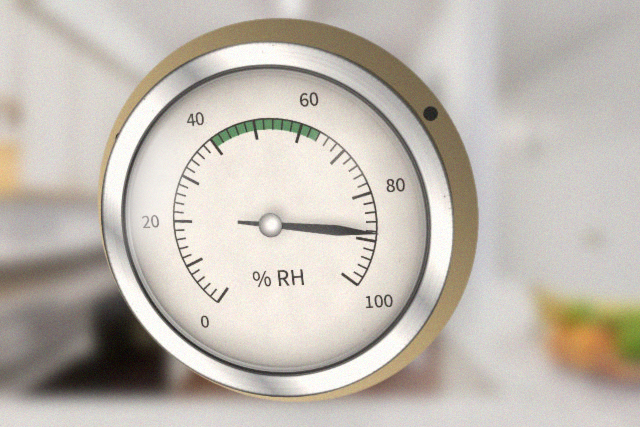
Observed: 88 %
